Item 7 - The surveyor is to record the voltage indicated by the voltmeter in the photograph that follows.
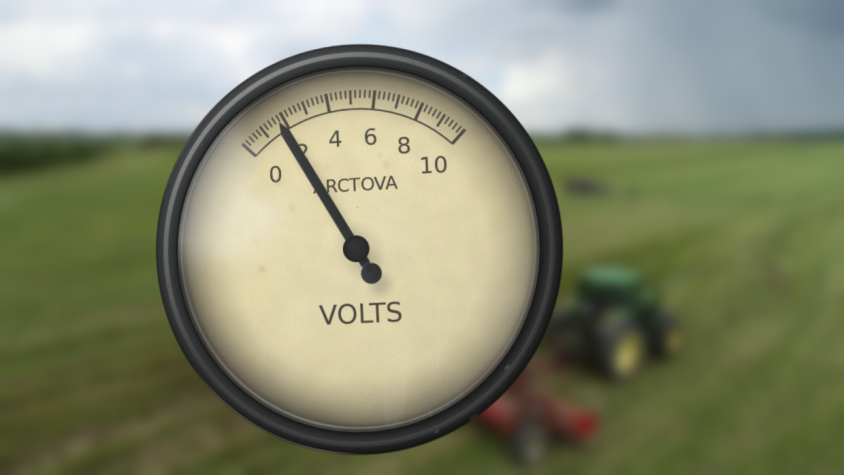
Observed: 1.8 V
